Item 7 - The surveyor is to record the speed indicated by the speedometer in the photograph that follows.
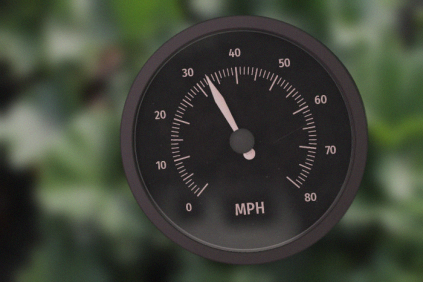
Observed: 33 mph
